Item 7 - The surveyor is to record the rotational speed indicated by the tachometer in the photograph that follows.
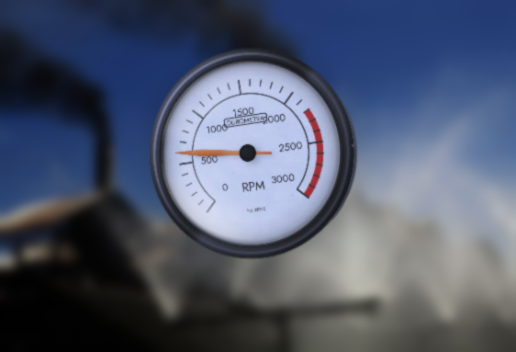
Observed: 600 rpm
